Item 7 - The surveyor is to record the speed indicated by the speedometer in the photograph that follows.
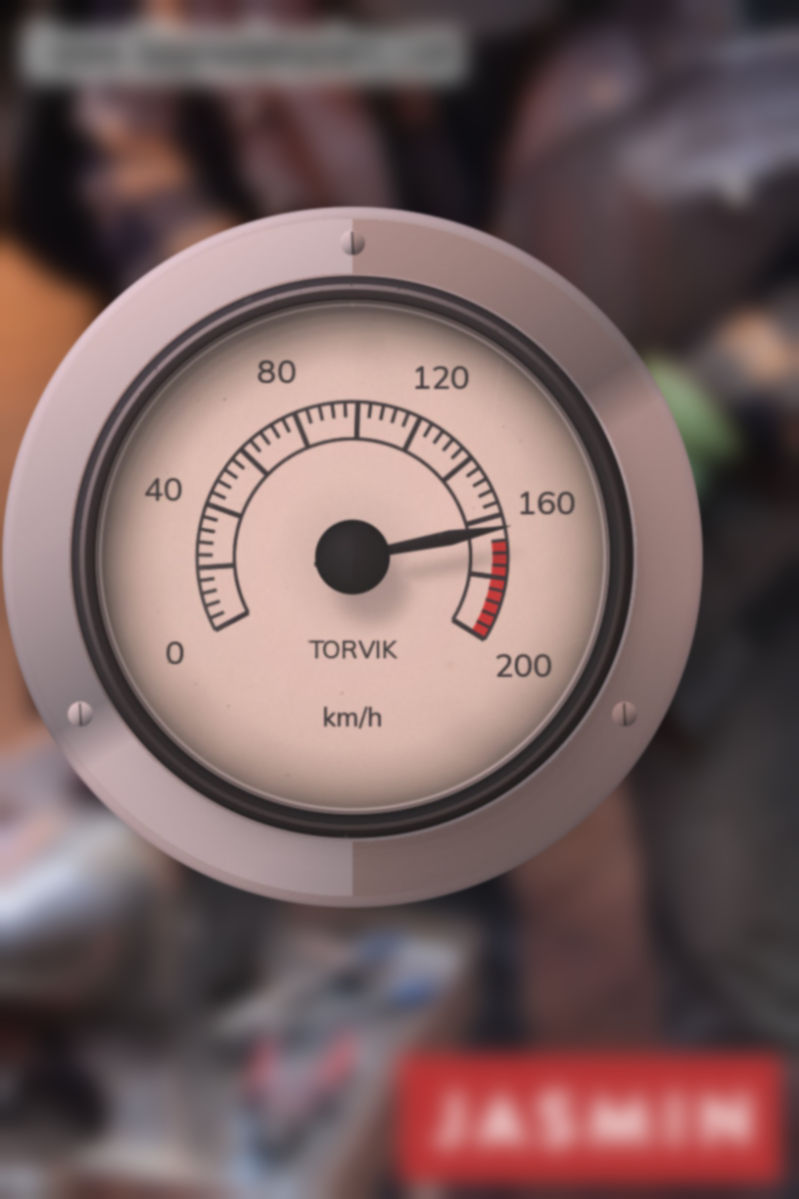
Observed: 164 km/h
